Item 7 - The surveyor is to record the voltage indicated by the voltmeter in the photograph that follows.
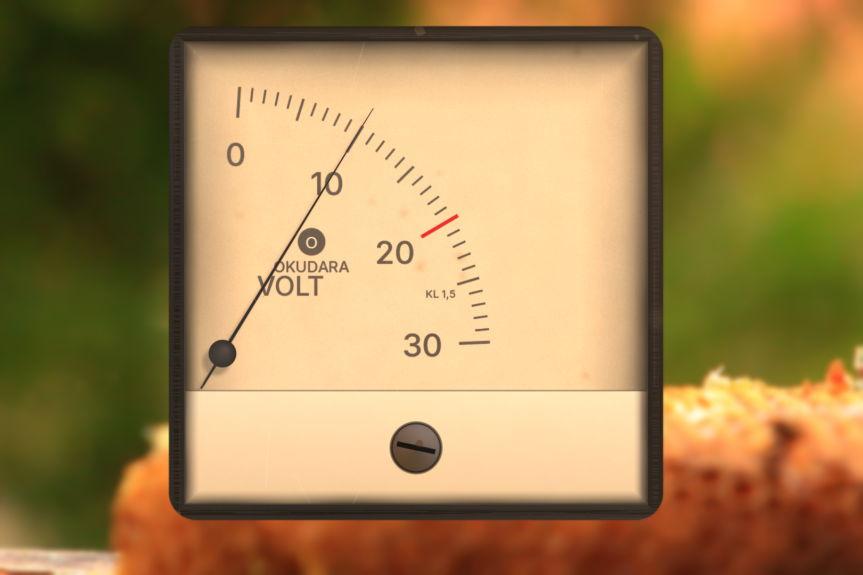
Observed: 10 V
